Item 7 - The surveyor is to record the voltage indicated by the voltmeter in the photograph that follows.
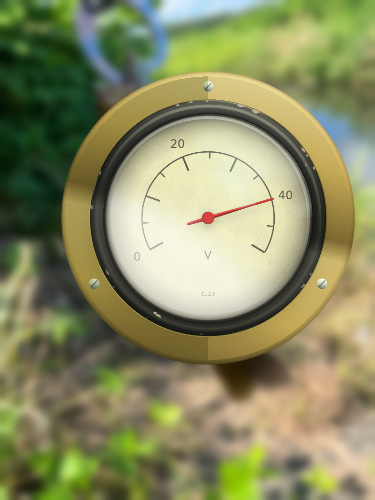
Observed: 40 V
